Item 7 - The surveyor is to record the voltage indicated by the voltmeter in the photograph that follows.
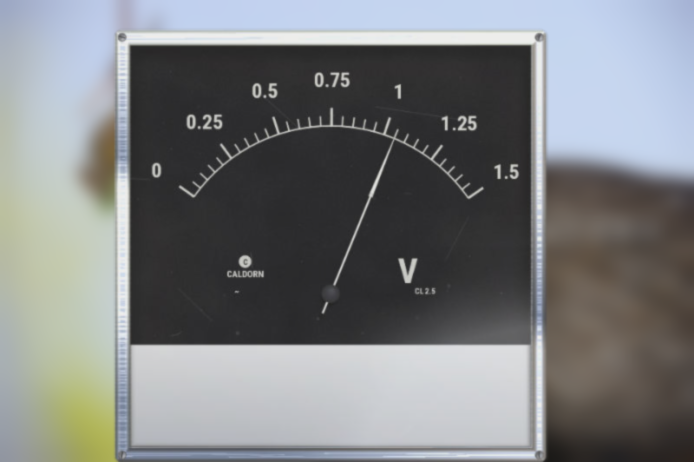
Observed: 1.05 V
